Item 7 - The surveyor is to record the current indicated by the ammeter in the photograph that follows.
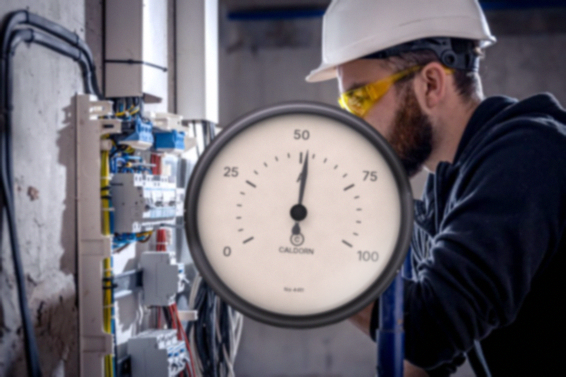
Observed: 52.5 A
